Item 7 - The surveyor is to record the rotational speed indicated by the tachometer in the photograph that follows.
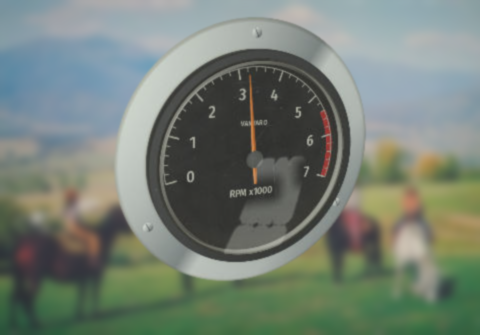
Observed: 3200 rpm
